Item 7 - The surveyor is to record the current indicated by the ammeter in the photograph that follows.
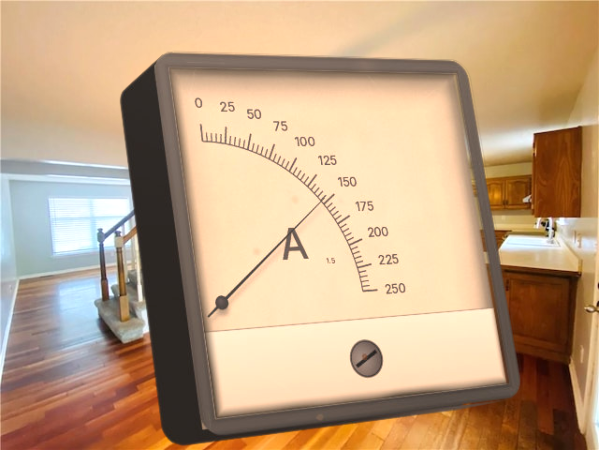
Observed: 145 A
